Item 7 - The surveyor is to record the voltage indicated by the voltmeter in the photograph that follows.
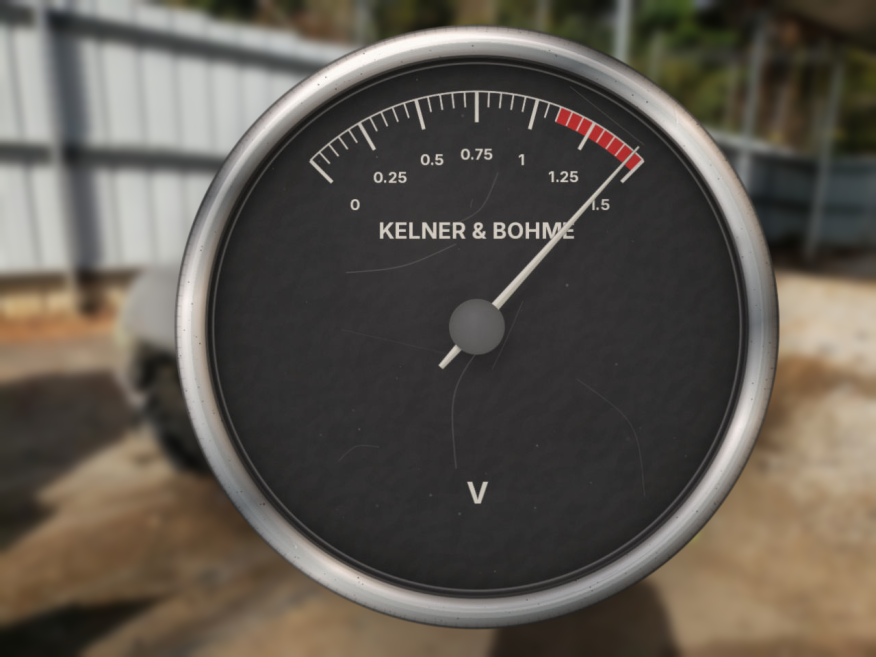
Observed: 1.45 V
